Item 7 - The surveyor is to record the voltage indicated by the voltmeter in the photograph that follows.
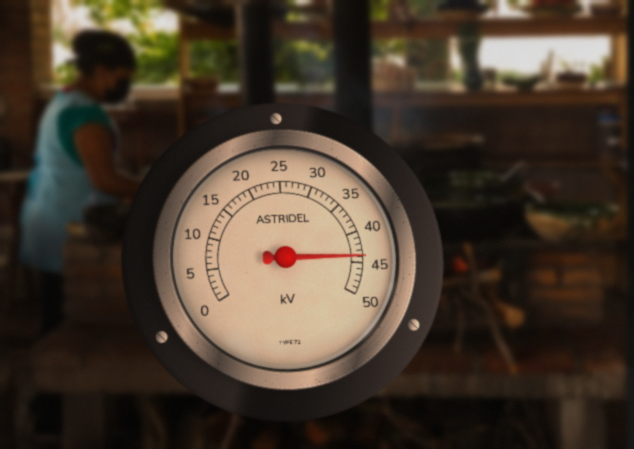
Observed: 44 kV
